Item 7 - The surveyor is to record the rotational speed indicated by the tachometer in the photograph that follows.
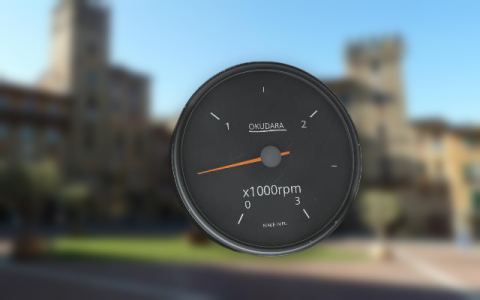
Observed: 500 rpm
